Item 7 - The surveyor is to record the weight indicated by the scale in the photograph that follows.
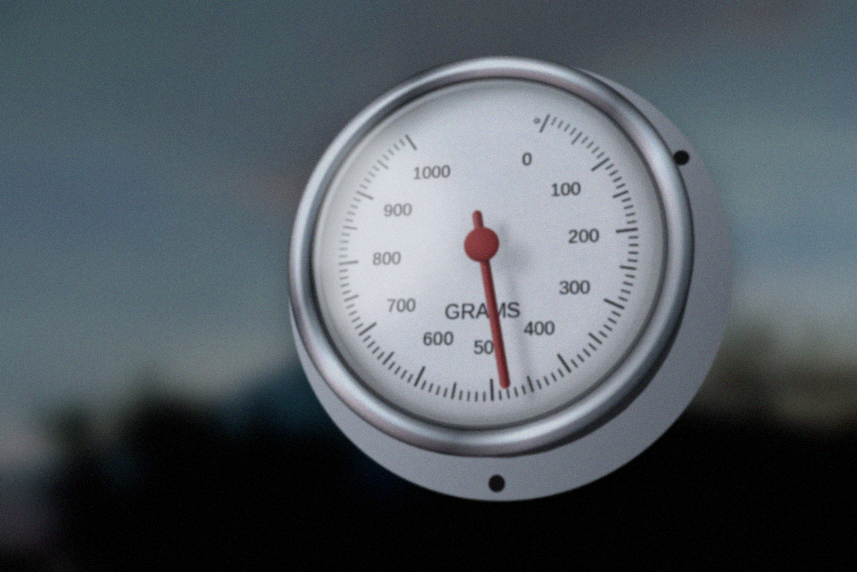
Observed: 480 g
